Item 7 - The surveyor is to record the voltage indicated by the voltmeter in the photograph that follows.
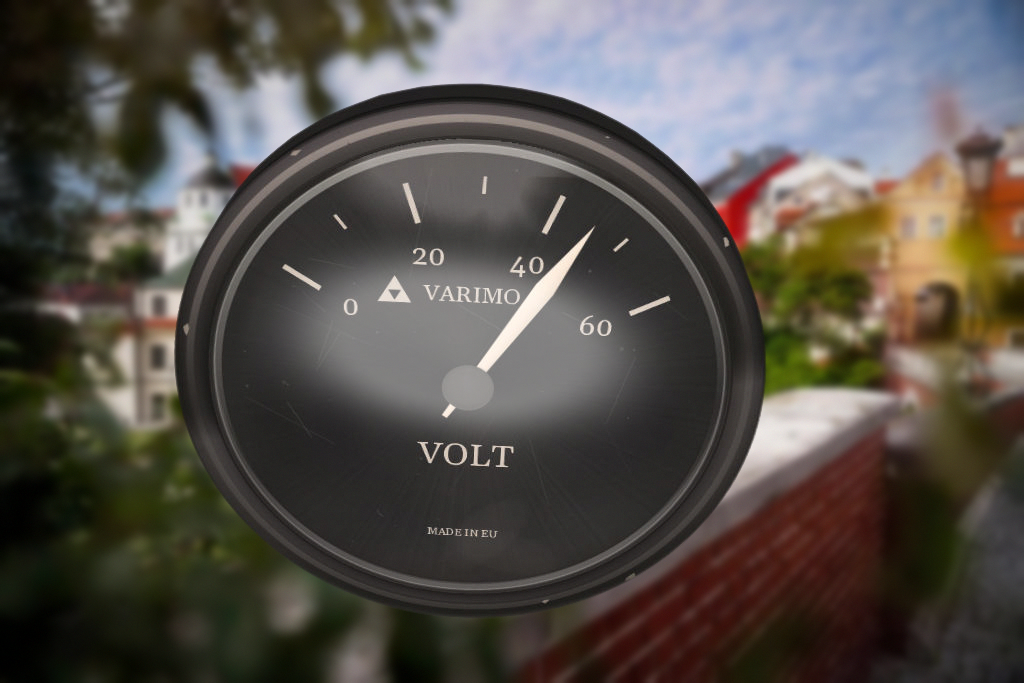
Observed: 45 V
